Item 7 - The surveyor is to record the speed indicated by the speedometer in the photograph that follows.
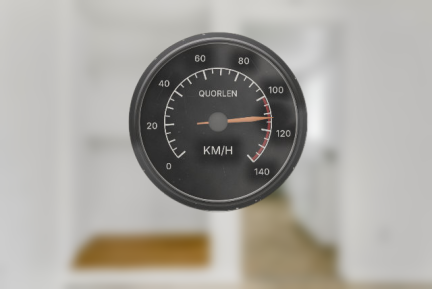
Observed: 112.5 km/h
